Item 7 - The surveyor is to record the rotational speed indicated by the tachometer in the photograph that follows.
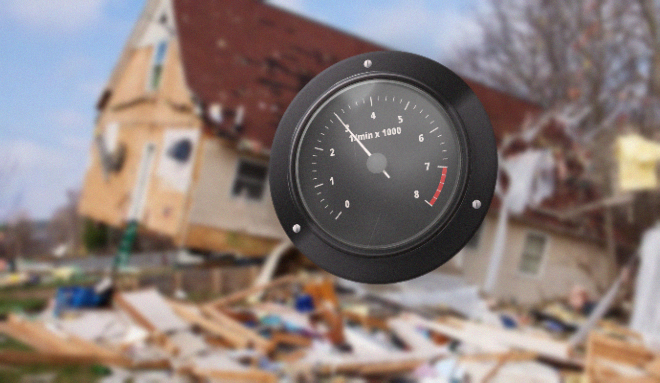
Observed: 3000 rpm
